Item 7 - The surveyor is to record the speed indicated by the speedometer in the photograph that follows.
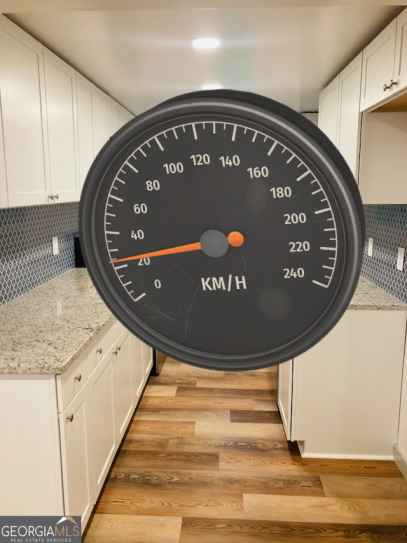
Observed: 25 km/h
